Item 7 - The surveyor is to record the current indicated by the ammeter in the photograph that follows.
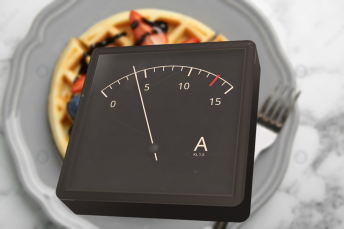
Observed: 4 A
